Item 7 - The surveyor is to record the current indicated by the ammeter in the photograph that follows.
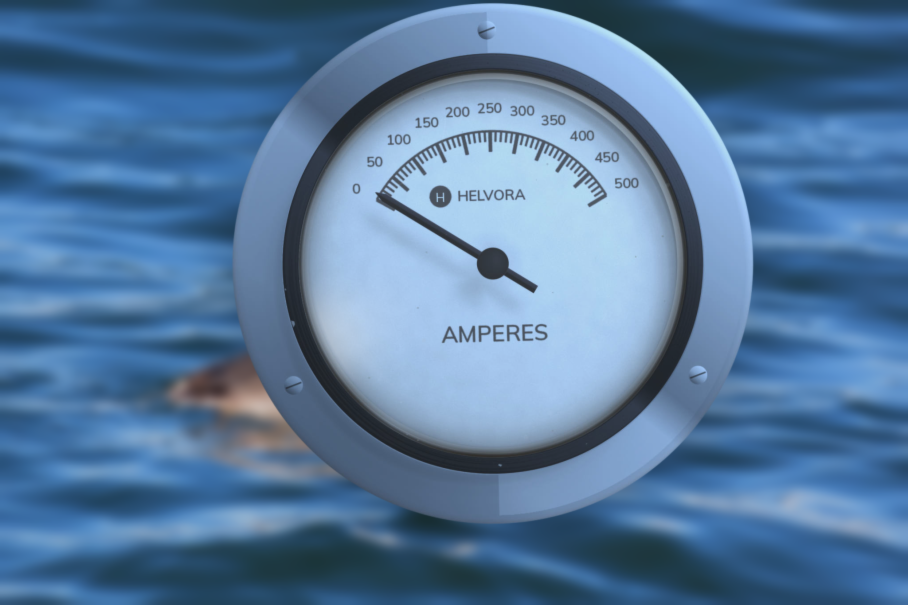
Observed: 10 A
